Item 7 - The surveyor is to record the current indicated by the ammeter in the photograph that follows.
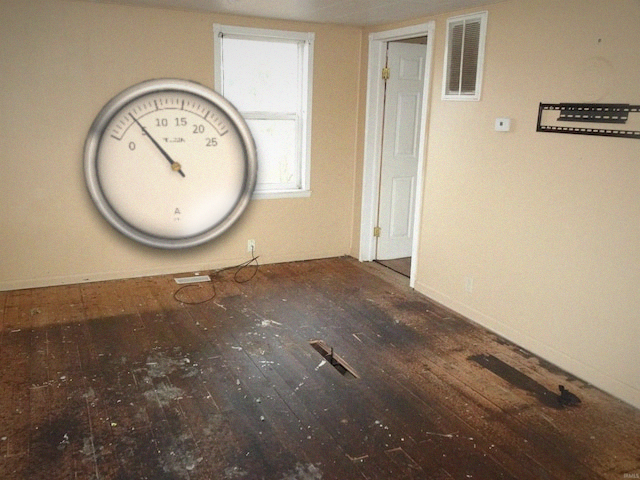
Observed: 5 A
